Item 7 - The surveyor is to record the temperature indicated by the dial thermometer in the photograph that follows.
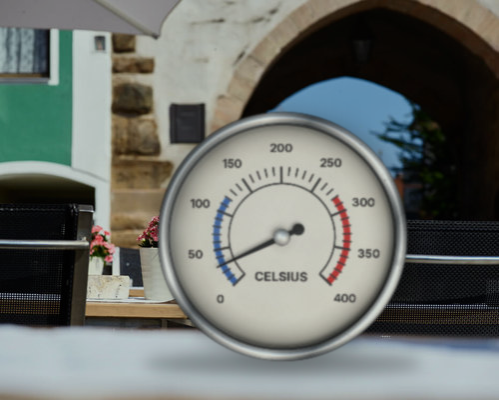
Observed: 30 °C
